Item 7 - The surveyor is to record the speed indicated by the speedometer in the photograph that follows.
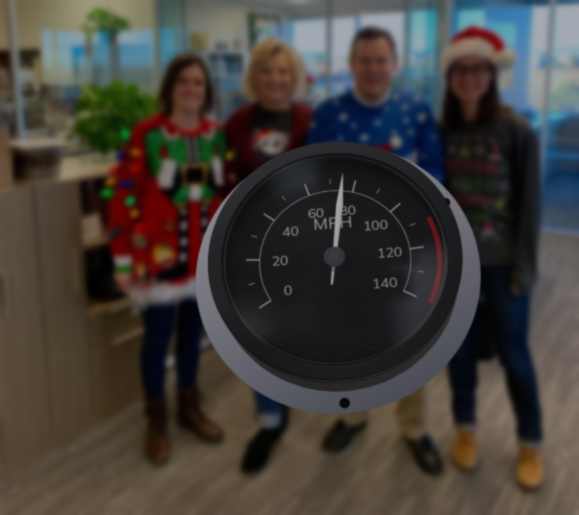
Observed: 75 mph
